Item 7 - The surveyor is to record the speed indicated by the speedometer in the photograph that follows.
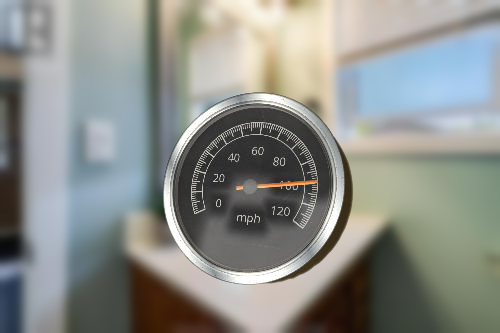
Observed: 100 mph
